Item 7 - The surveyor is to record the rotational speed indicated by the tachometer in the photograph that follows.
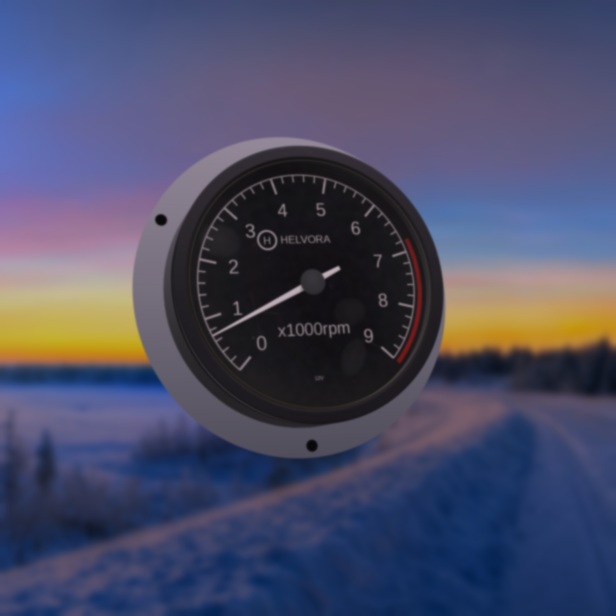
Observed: 700 rpm
